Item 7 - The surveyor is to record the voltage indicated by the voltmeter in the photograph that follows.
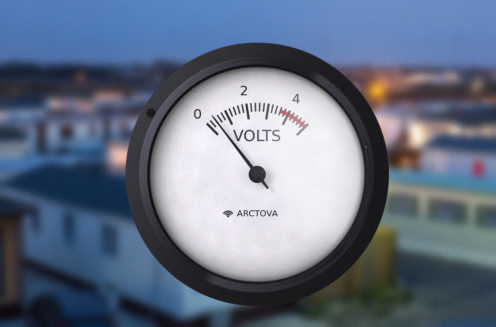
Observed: 0.4 V
